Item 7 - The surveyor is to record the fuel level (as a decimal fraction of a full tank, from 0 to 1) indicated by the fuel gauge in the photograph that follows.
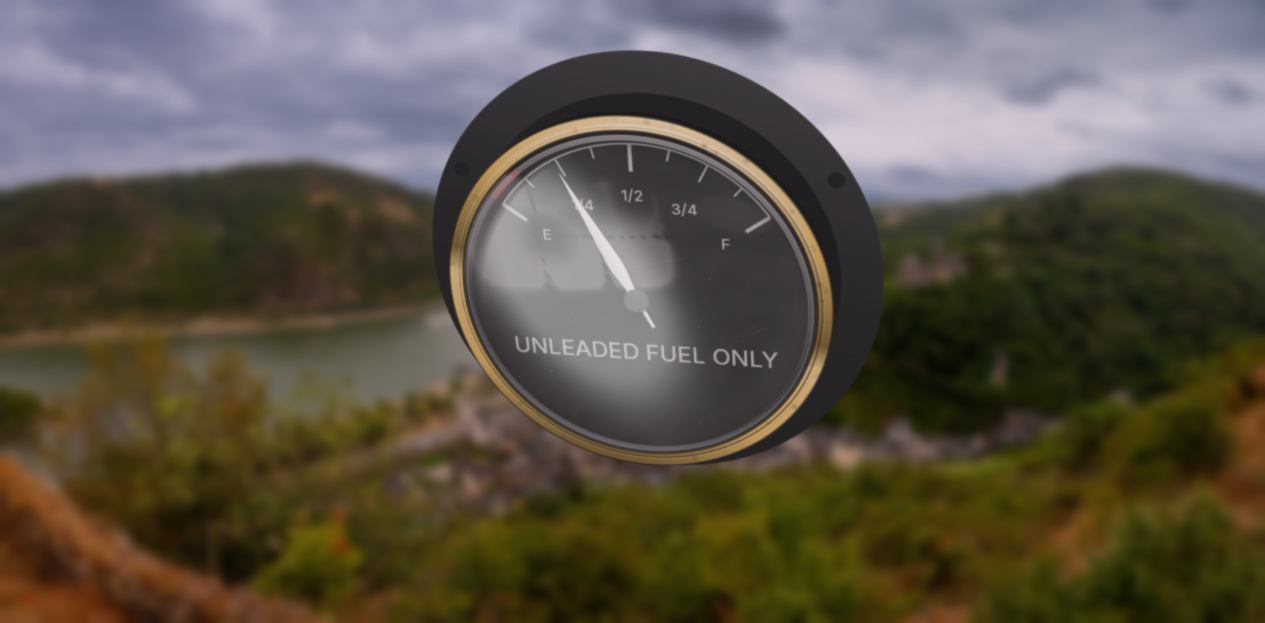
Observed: 0.25
